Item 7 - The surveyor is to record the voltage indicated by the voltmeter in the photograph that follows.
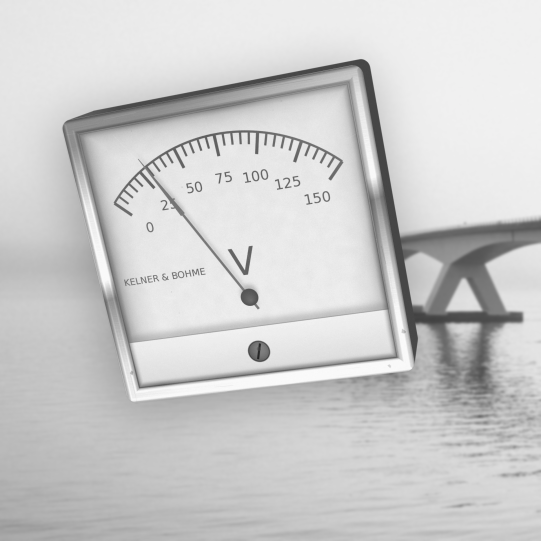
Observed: 30 V
